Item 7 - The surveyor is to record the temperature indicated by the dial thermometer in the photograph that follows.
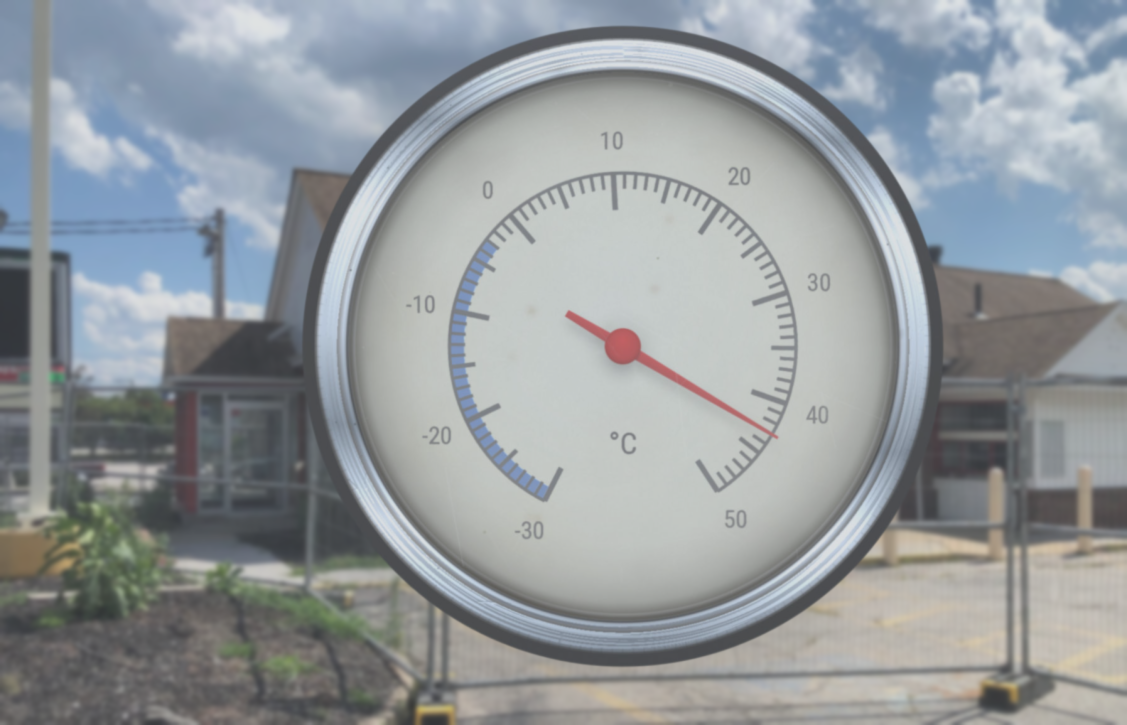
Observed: 43 °C
